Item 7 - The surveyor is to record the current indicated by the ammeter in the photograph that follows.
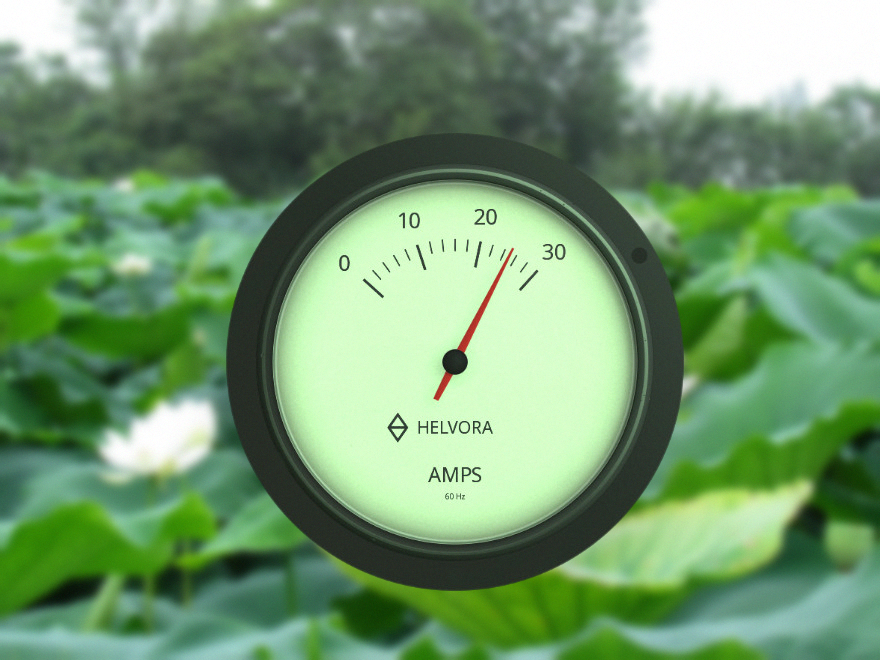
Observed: 25 A
